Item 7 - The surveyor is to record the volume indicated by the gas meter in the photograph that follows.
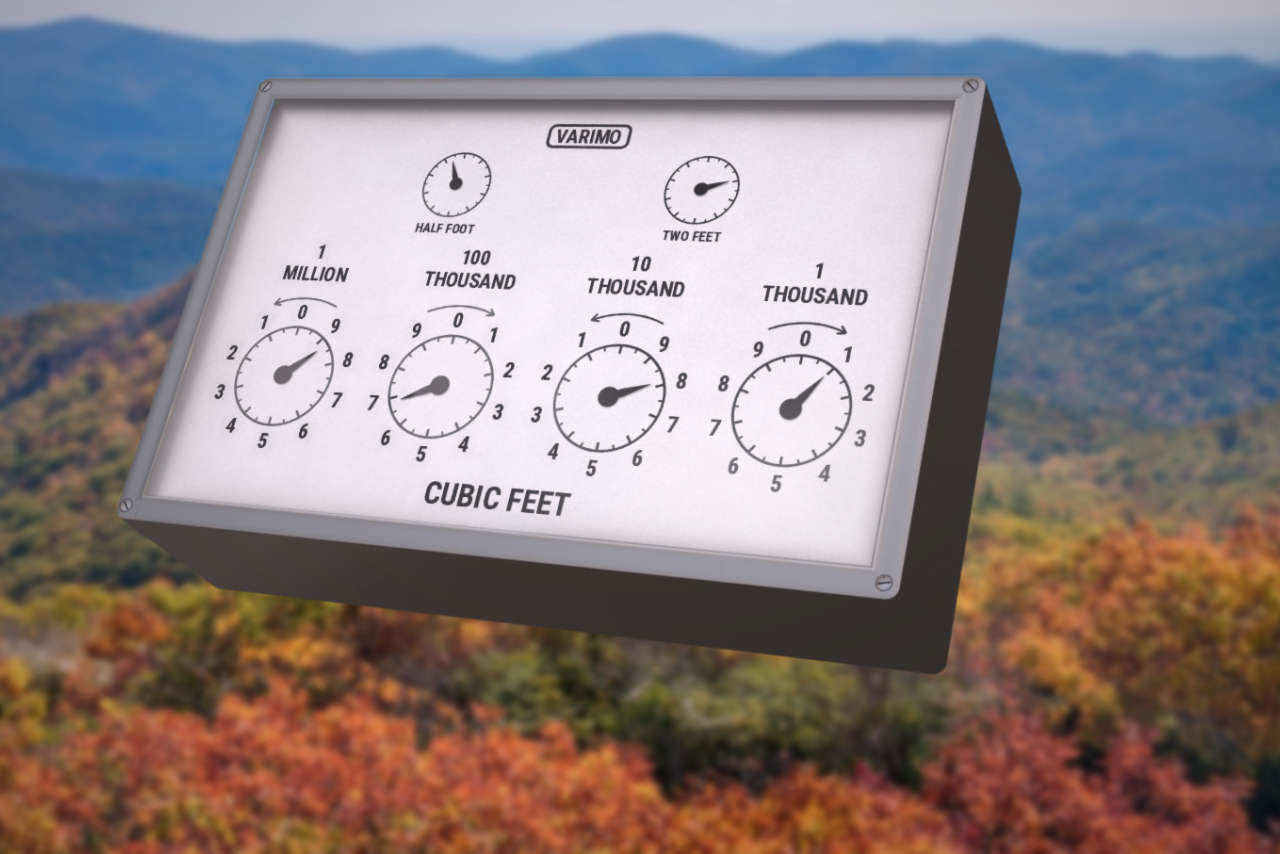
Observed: 868100 ft³
